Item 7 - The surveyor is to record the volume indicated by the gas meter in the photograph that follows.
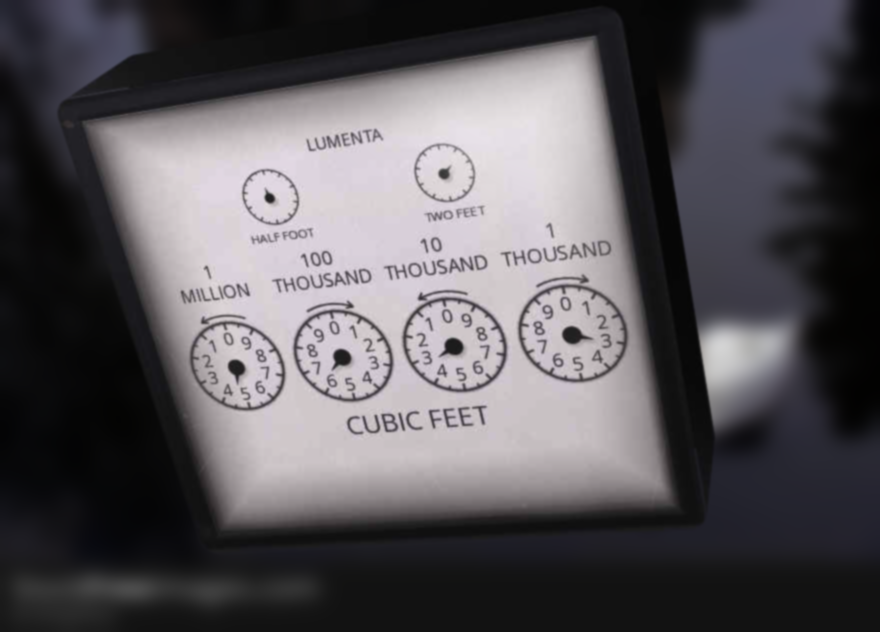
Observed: 463300 ft³
